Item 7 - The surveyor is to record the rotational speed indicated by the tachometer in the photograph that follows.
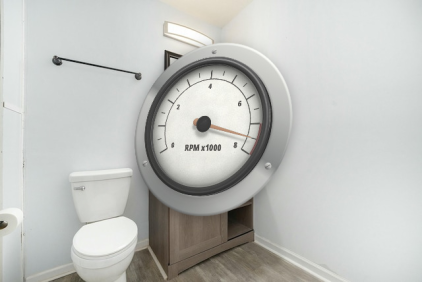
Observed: 7500 rpm
